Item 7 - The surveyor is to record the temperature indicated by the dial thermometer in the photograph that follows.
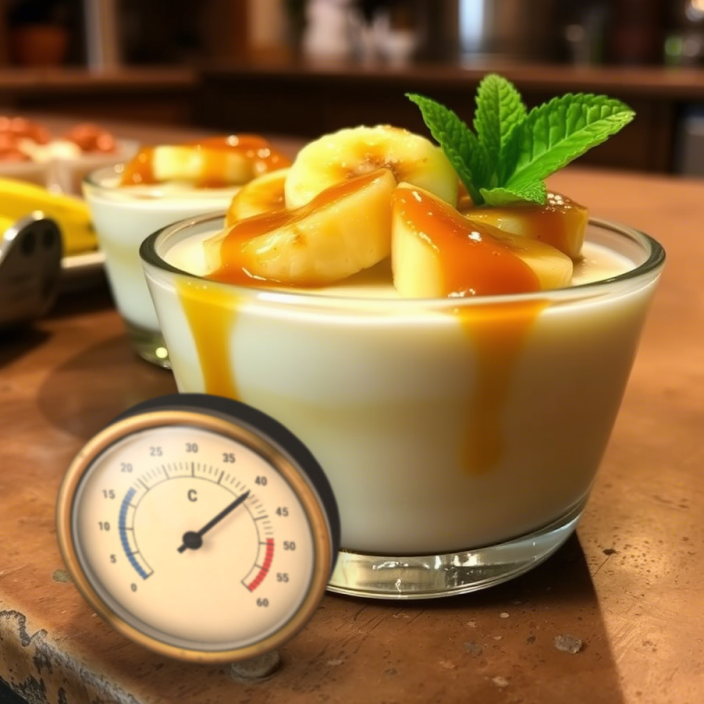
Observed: 40 °C
